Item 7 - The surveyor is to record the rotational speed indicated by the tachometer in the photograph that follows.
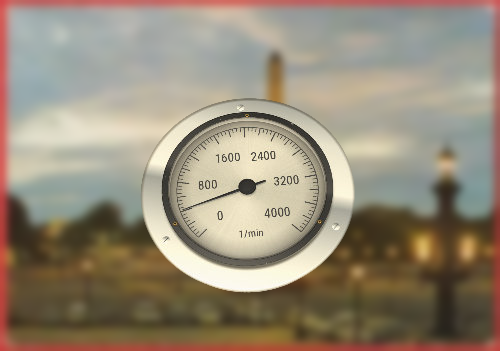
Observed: 400 rpm
